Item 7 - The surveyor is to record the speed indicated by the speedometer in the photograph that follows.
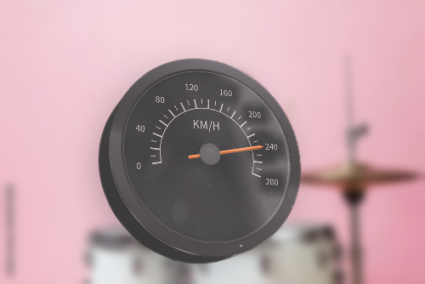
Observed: 240 km/h
